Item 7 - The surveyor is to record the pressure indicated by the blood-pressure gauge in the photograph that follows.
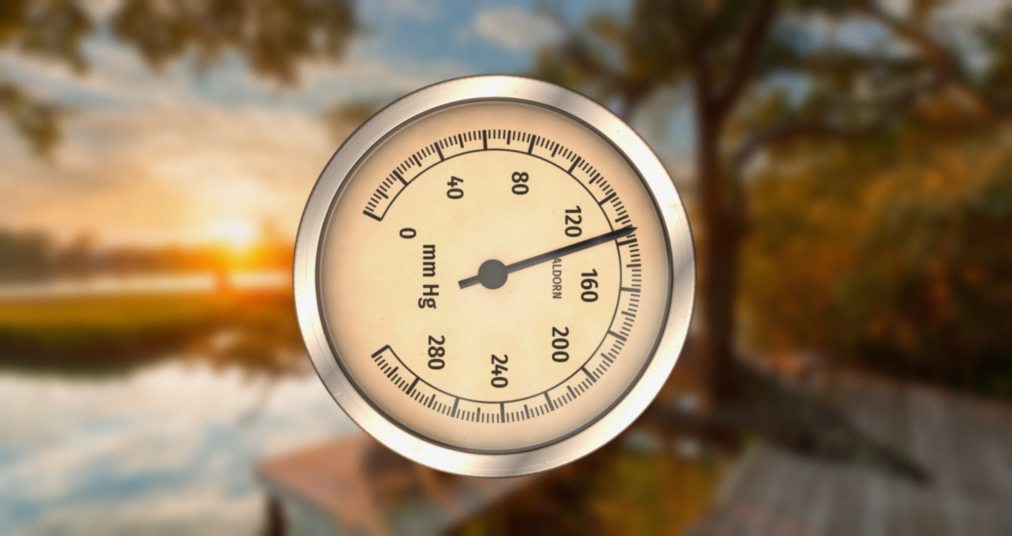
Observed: 136 mmHg
